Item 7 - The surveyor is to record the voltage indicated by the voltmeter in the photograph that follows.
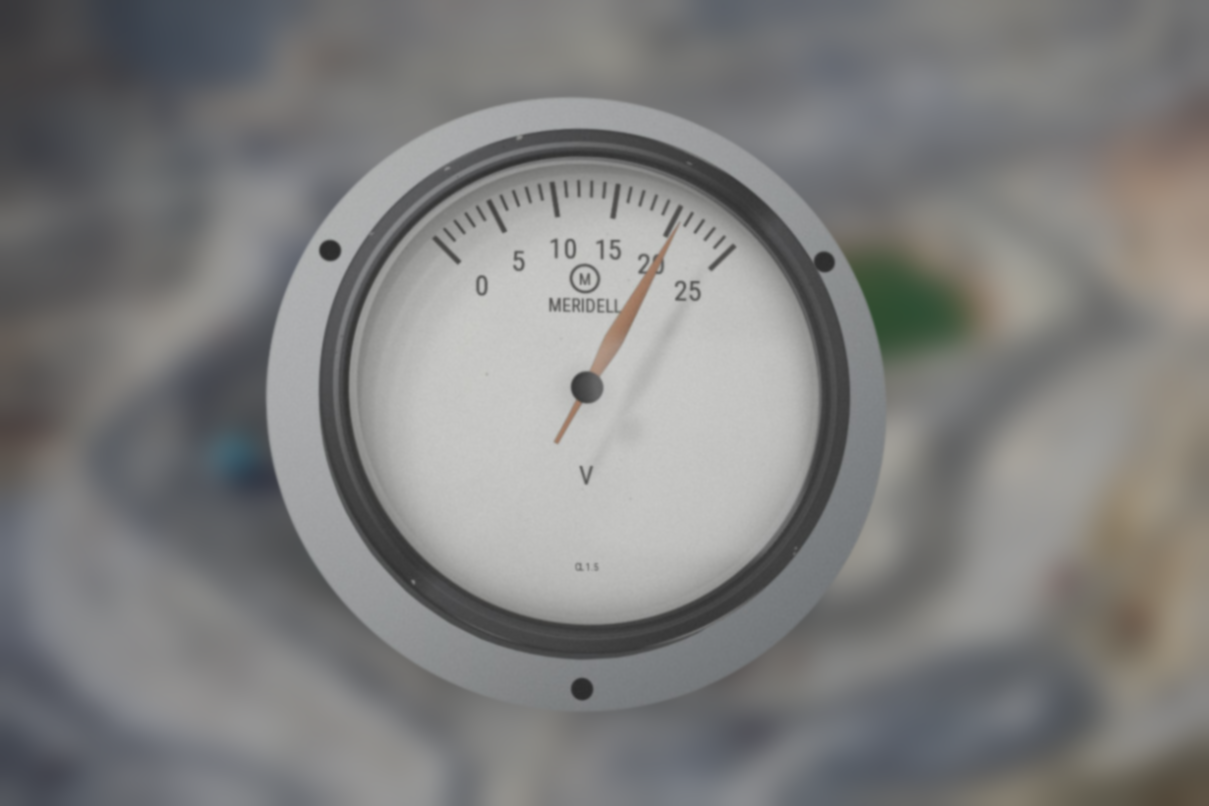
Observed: 20.5 V
